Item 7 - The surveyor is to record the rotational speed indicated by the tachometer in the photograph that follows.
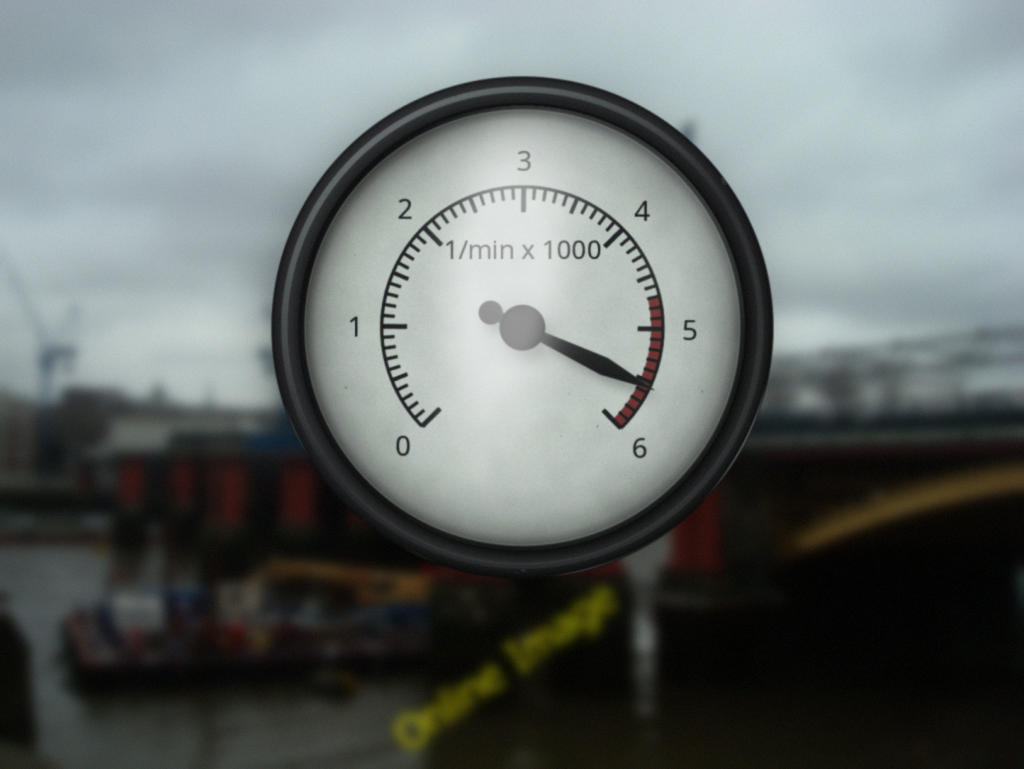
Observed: 5550 rpm
